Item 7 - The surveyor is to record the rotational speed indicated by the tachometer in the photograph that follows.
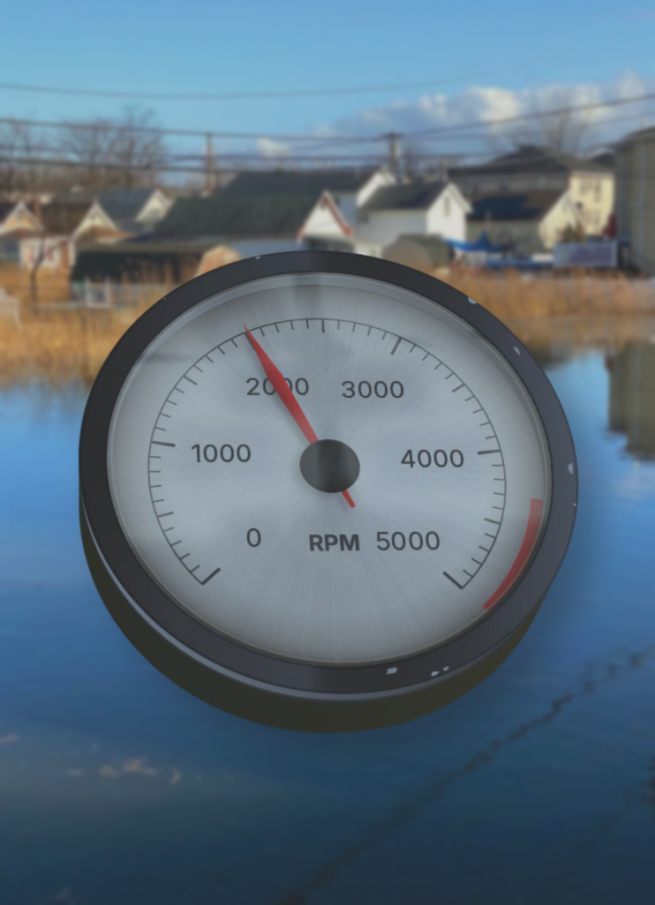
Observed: 2000 rpm
